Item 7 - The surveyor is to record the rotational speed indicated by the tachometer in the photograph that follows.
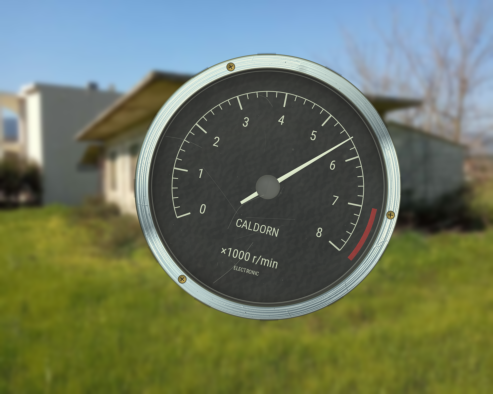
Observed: 5600 rpm
